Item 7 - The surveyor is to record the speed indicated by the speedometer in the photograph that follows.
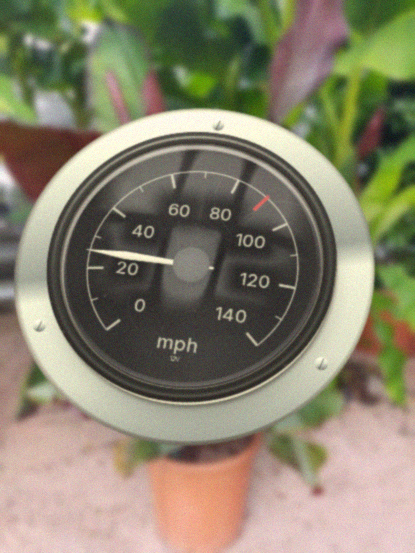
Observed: 25 mph
